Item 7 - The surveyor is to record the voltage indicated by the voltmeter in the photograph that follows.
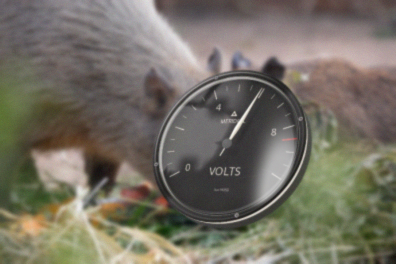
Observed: 6 V
